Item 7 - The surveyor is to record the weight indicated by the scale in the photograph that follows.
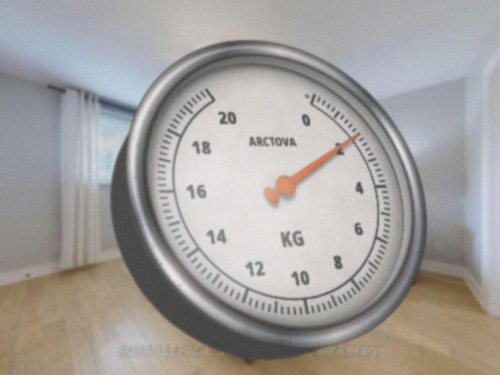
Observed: 2 kg
